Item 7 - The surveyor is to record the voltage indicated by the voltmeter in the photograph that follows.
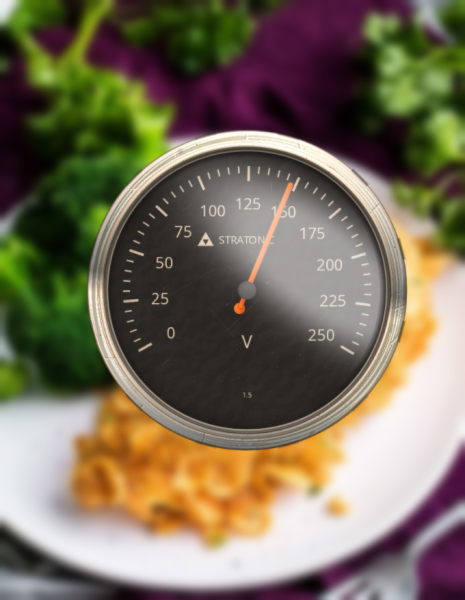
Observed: 147.5 V
